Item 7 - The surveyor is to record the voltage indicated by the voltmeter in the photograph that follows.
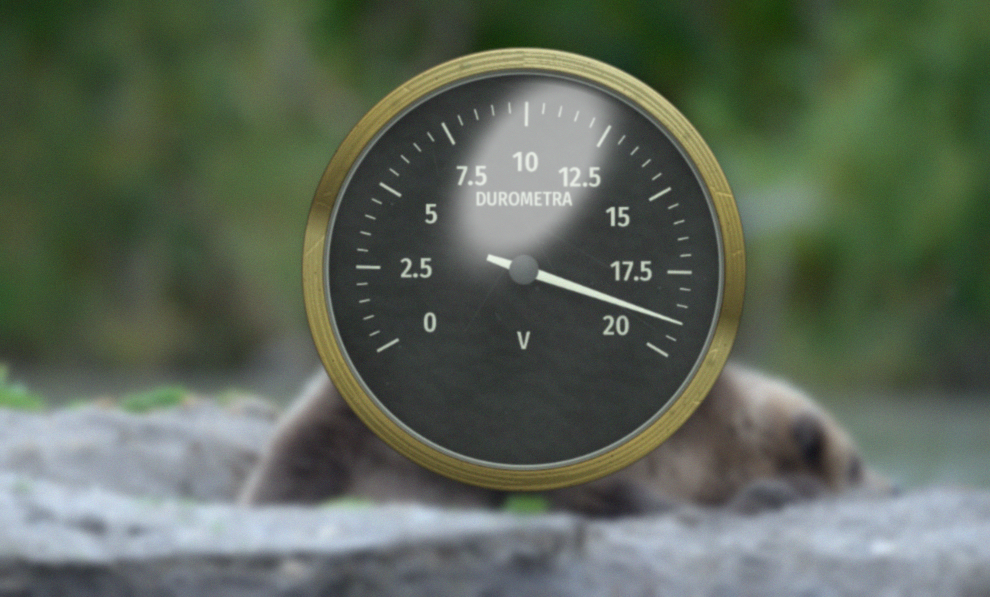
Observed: 19 V
